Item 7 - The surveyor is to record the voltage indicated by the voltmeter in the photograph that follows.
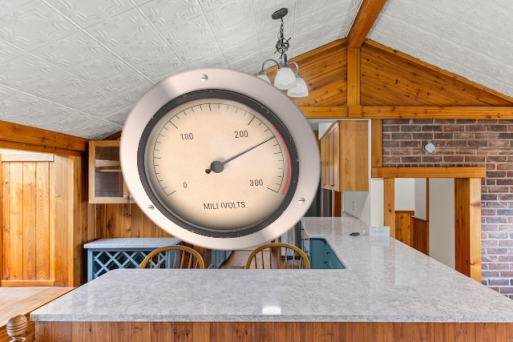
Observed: 230 mV
